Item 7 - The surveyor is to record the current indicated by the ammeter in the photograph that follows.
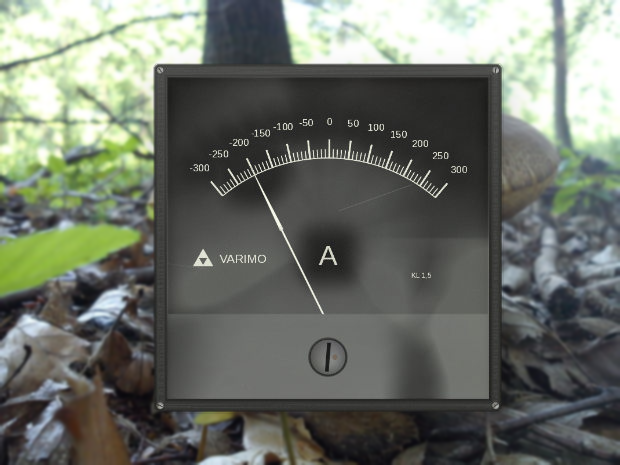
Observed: -200 A
